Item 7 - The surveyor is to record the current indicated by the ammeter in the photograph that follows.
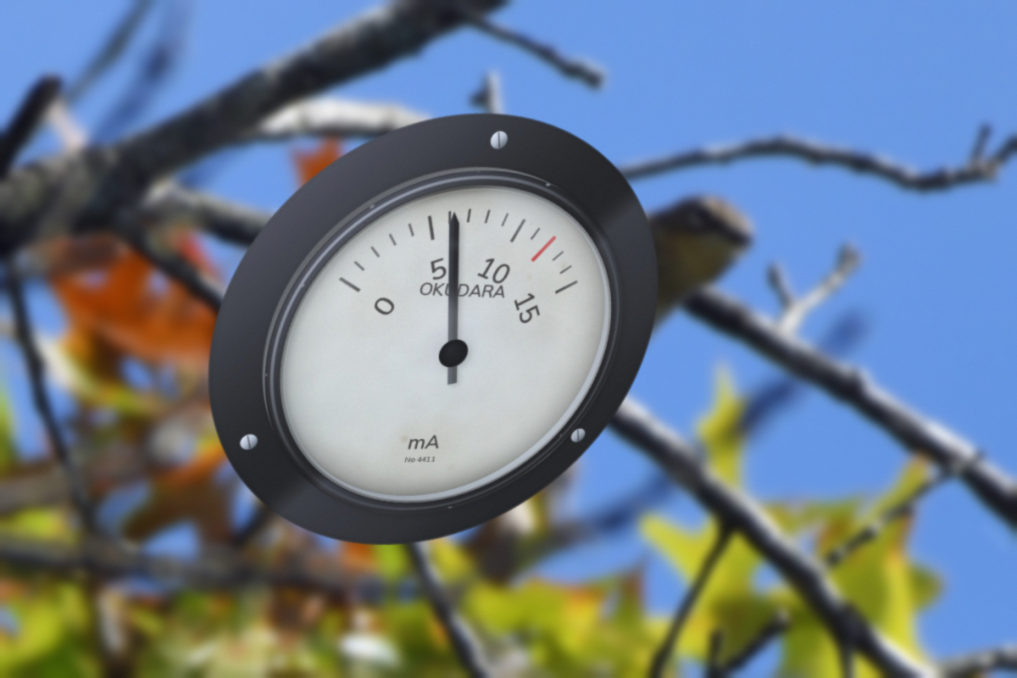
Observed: 6 mA
